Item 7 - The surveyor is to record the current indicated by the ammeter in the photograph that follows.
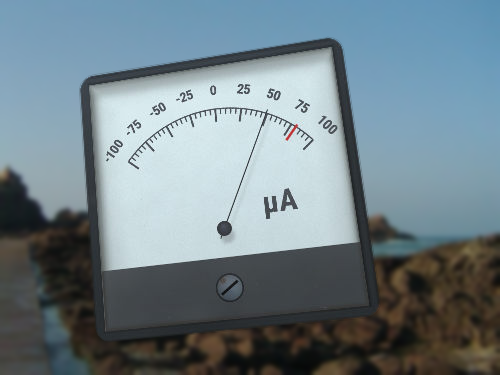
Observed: 50 µA
